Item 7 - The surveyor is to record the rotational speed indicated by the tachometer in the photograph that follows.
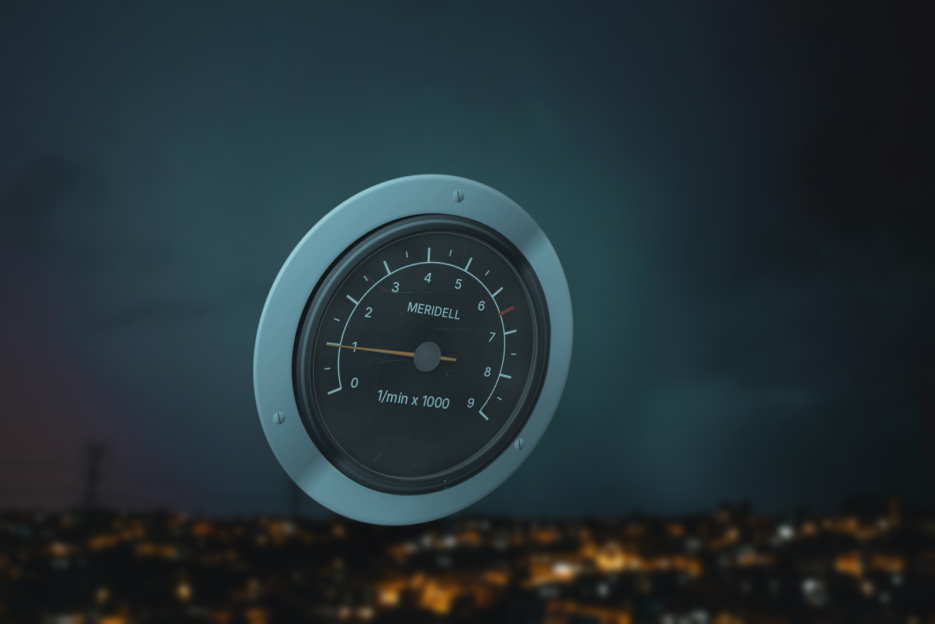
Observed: 1000 rpm
